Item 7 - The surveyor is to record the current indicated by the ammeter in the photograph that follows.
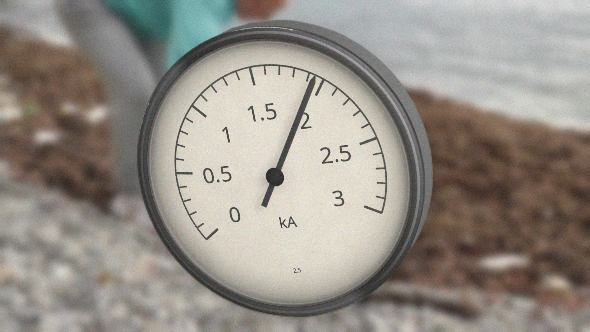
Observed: 1.95 kA
